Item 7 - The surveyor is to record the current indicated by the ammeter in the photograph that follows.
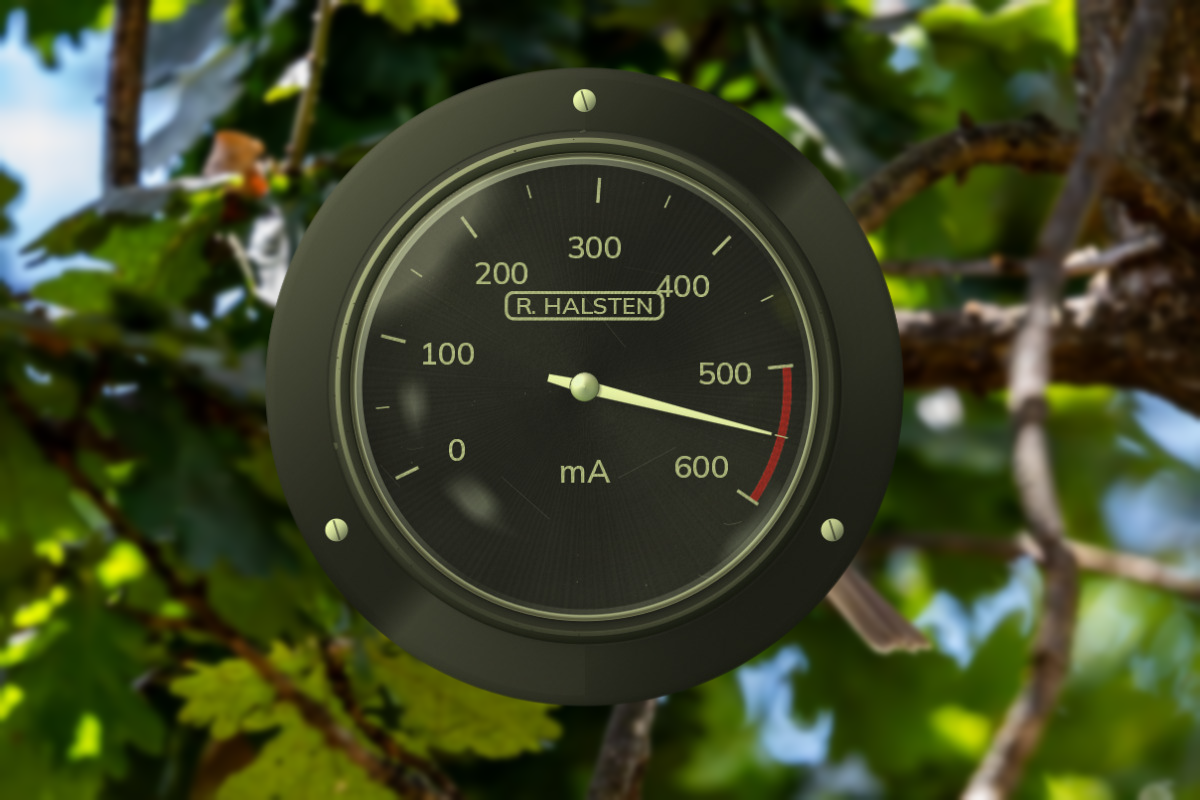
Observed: 550 mA
